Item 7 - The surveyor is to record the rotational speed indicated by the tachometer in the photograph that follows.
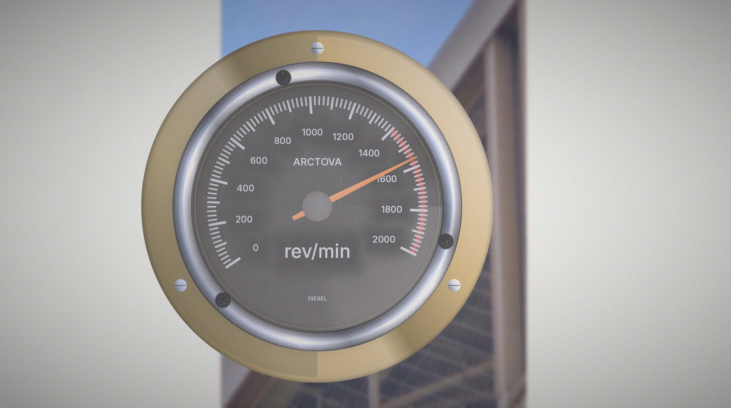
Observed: 1560 rpm
